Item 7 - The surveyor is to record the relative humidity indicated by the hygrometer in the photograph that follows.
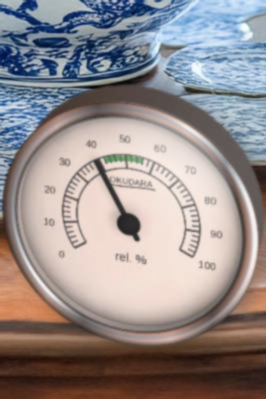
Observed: 40 %
